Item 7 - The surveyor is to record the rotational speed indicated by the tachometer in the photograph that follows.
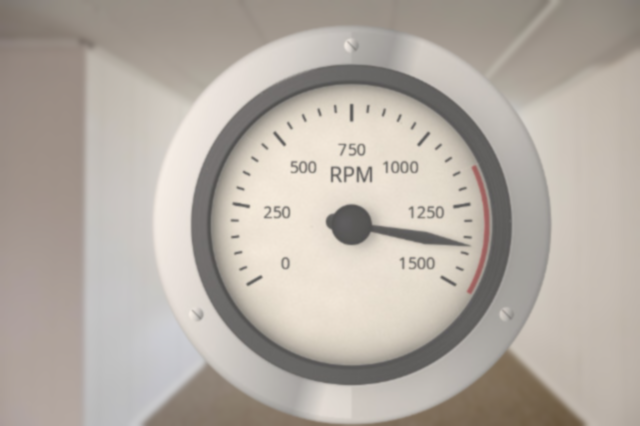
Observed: 1375 rpm
